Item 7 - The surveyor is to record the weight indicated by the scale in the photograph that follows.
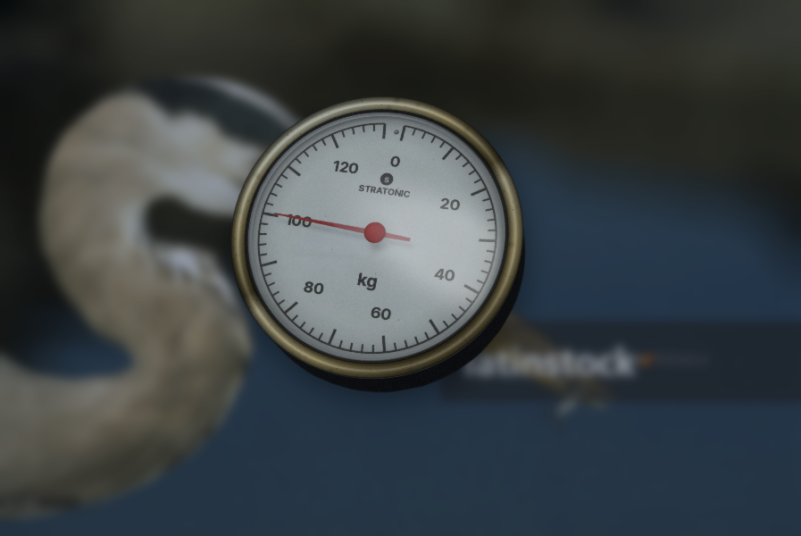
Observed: 100 kg
